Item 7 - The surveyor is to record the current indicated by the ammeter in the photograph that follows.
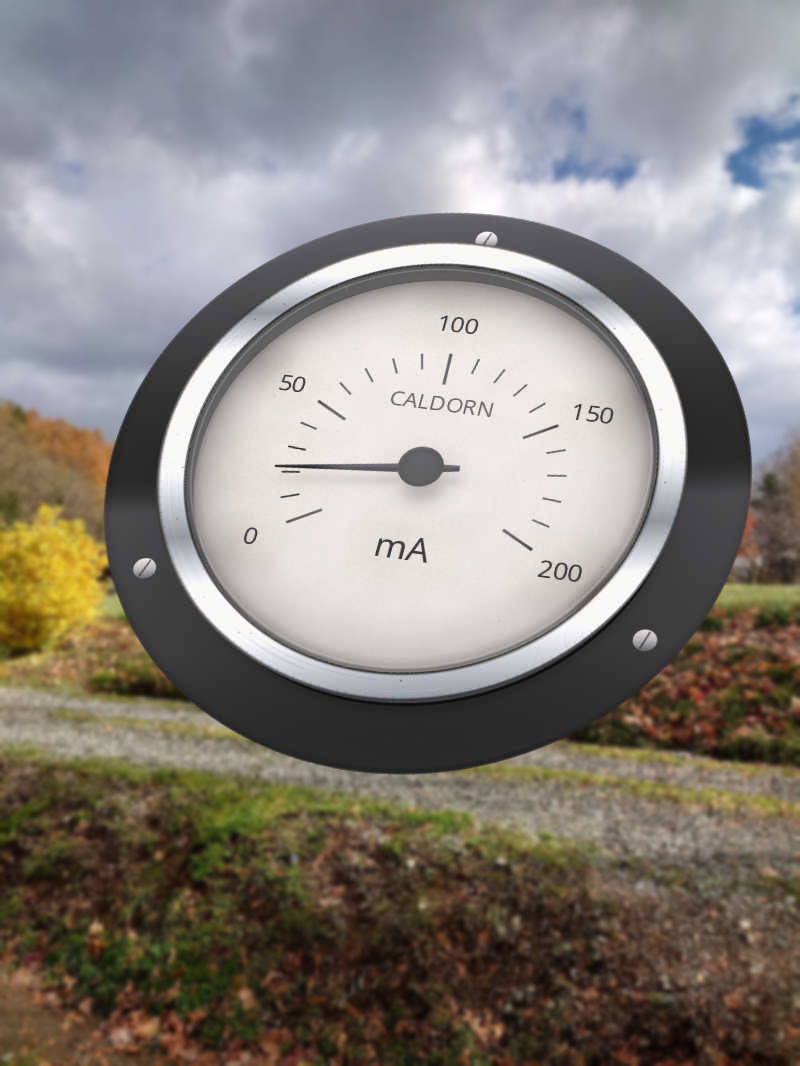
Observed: 20 mA
